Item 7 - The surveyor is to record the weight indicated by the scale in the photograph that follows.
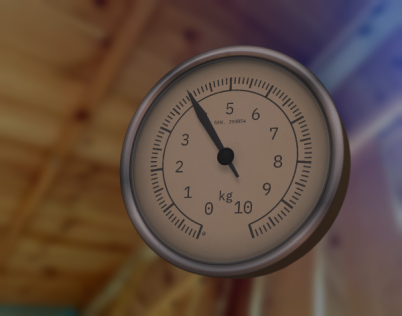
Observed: 4 kg
